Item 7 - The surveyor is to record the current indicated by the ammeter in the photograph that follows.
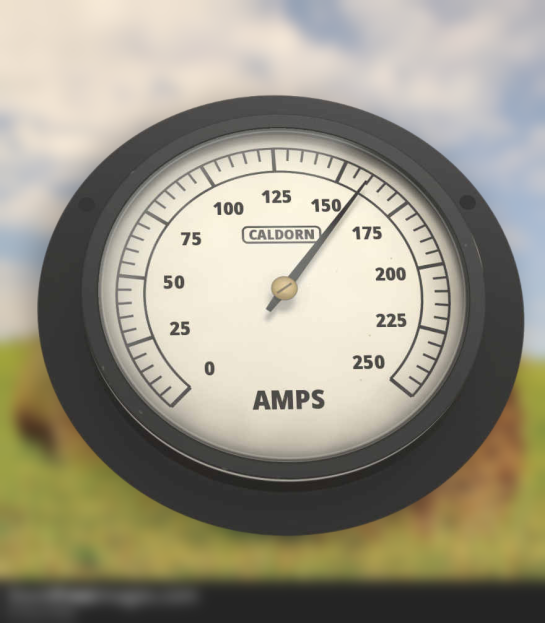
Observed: 160 A
